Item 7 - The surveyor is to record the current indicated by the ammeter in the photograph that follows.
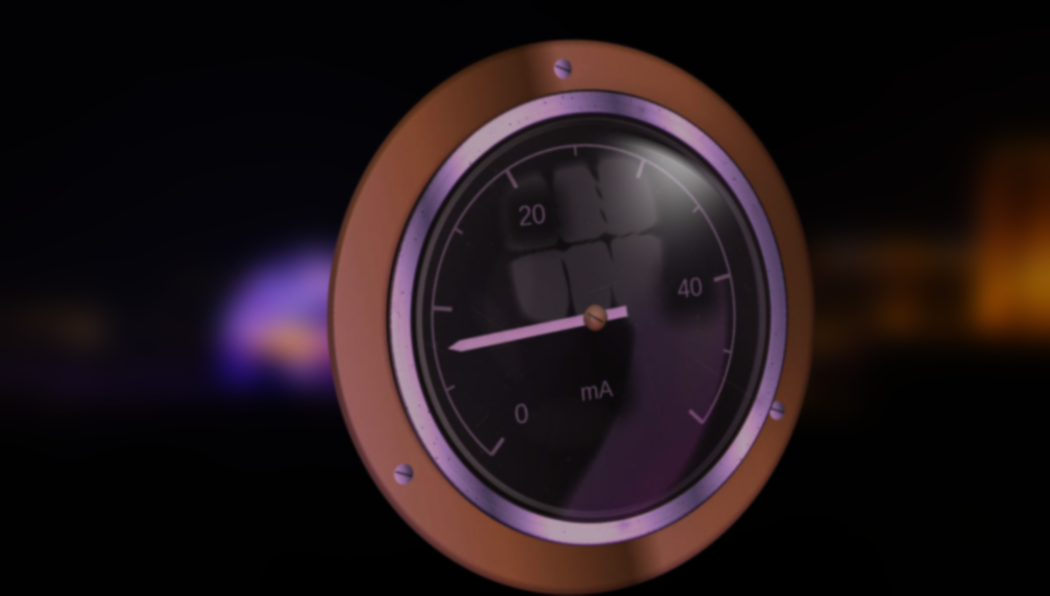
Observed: 7.5 mA
